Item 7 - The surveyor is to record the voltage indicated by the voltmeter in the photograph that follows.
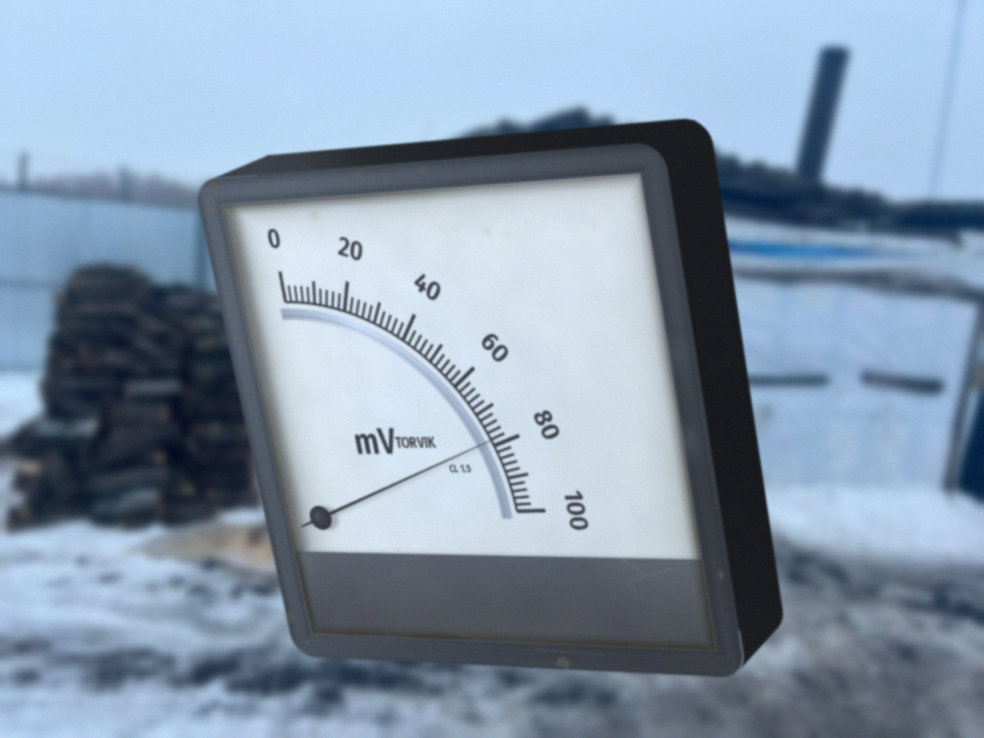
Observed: 78 mV
